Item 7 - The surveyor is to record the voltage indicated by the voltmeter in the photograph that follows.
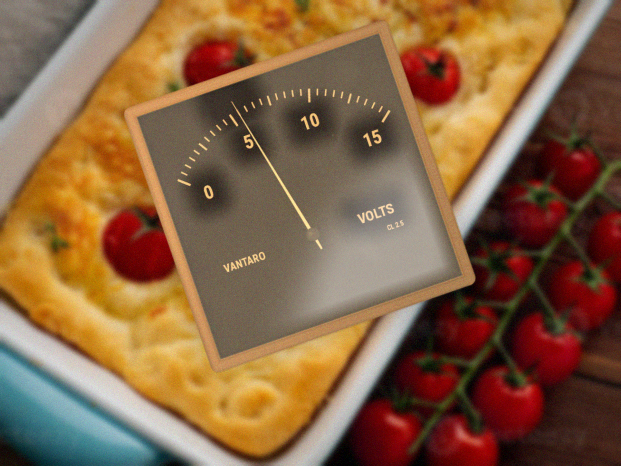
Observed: 5.5 V
